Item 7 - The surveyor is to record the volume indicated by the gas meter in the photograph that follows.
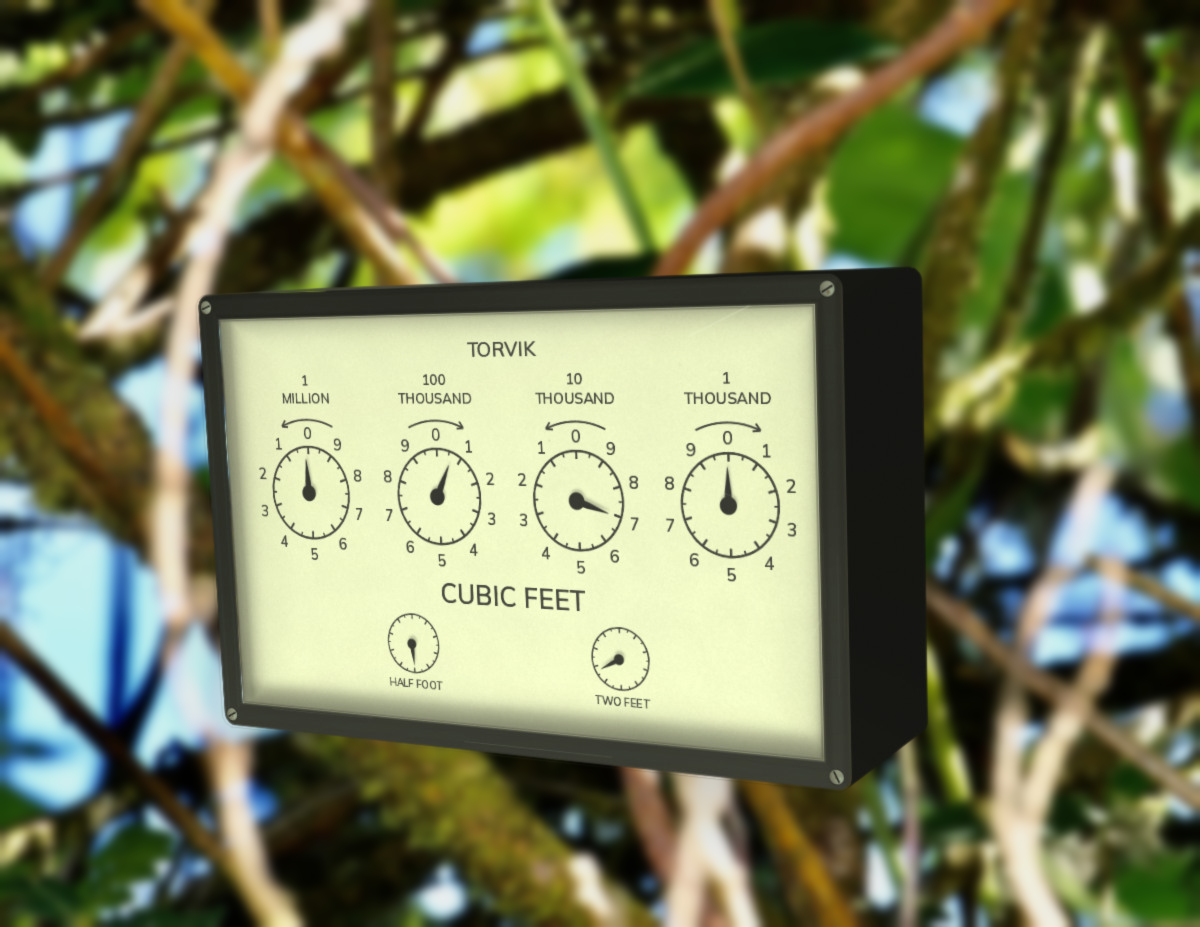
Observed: 7000 ft³
